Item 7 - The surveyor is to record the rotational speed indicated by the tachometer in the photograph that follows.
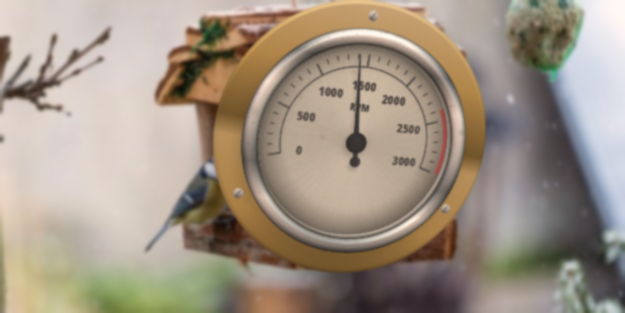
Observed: 1400 rpm
